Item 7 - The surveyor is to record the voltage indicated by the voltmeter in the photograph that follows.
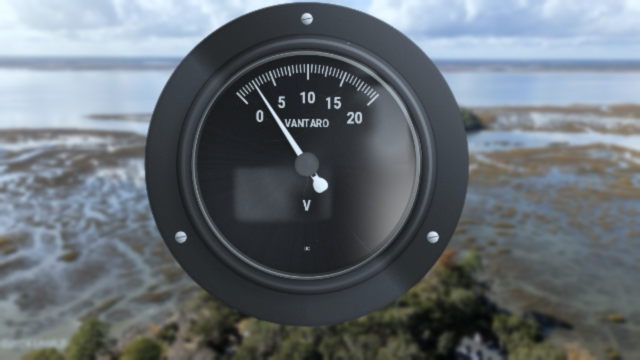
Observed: 2.5 V
